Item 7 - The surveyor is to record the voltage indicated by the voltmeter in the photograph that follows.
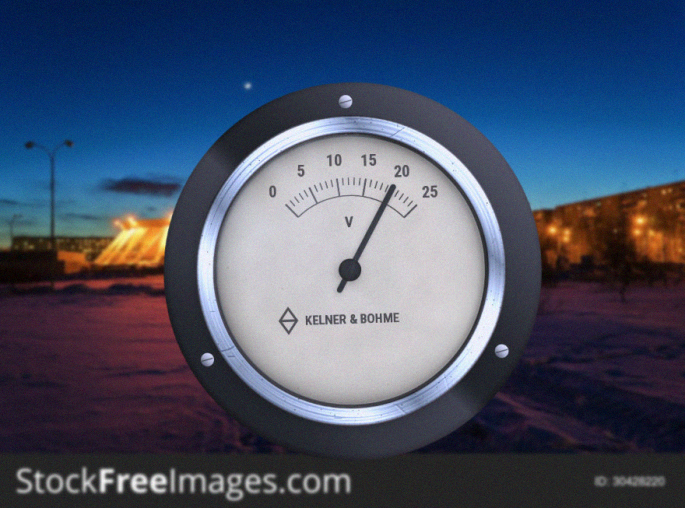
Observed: 20 V
